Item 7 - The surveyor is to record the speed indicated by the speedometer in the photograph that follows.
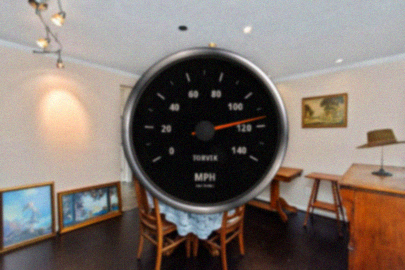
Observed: 115 mph
